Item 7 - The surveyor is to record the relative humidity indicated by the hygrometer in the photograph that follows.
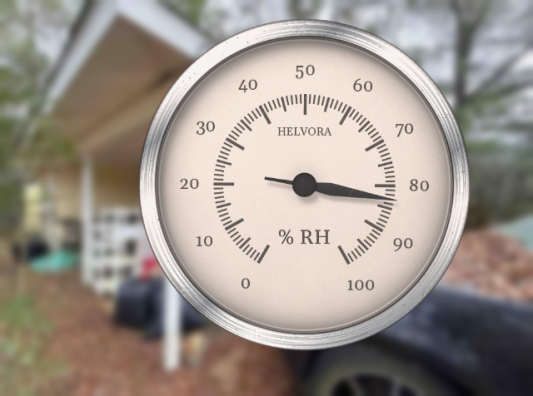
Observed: 83 %
